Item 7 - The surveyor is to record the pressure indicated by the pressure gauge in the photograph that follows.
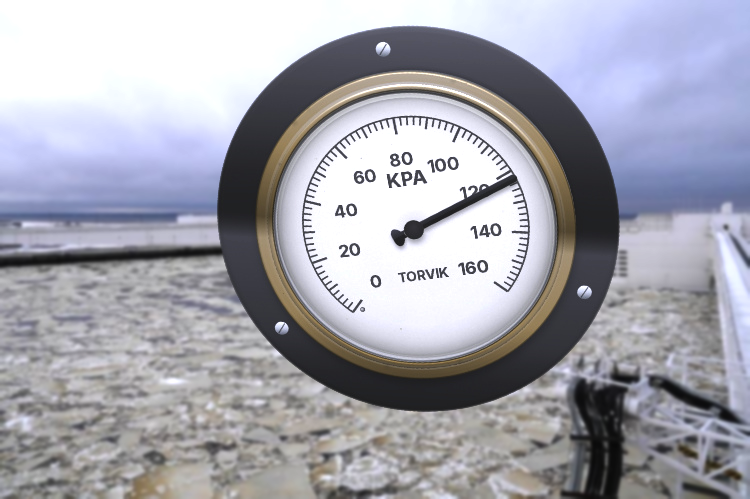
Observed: 122 kPa
